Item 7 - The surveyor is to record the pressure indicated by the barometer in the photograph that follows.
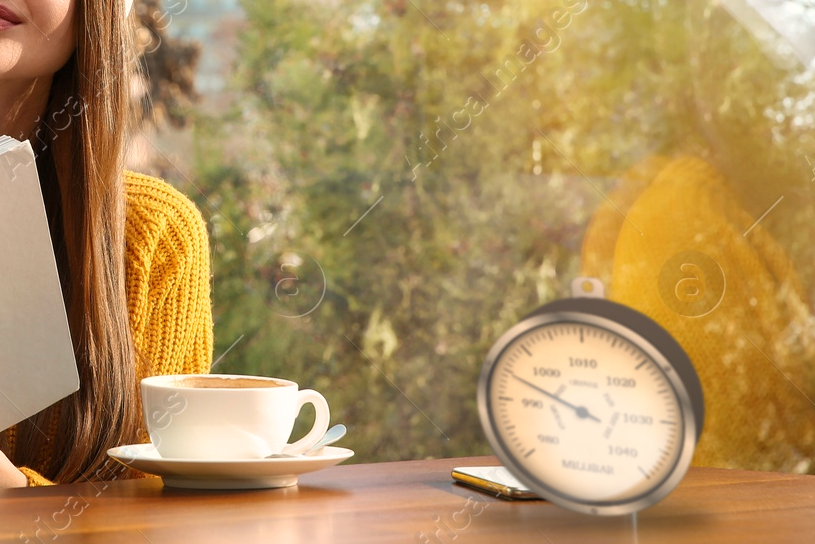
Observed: 995 mbar
